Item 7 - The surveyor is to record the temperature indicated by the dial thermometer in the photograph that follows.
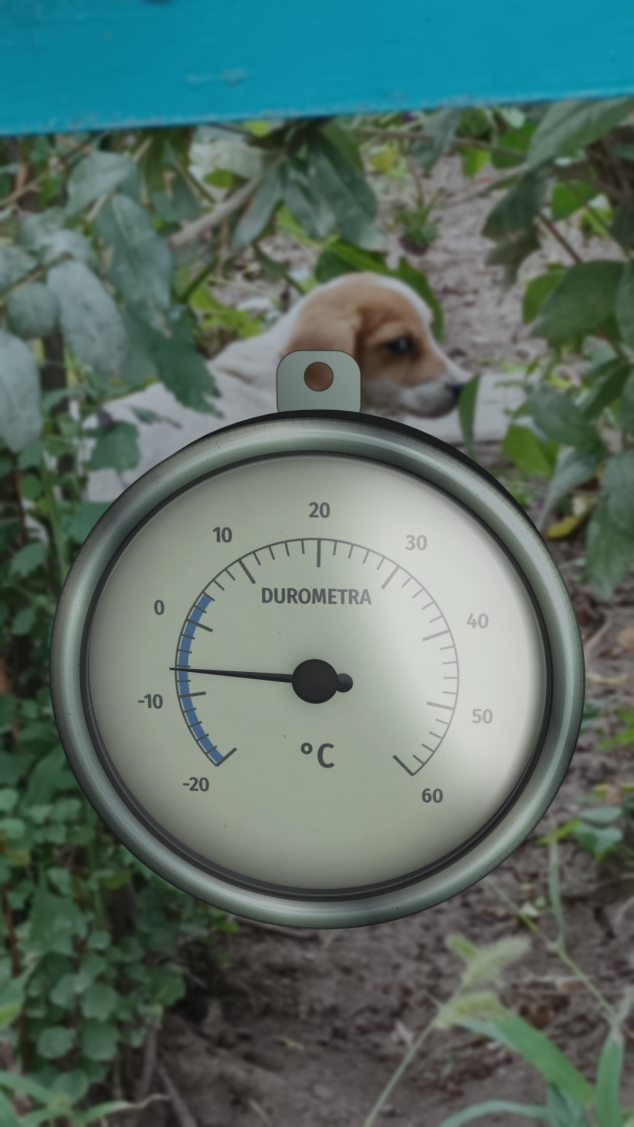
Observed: -6 °C
